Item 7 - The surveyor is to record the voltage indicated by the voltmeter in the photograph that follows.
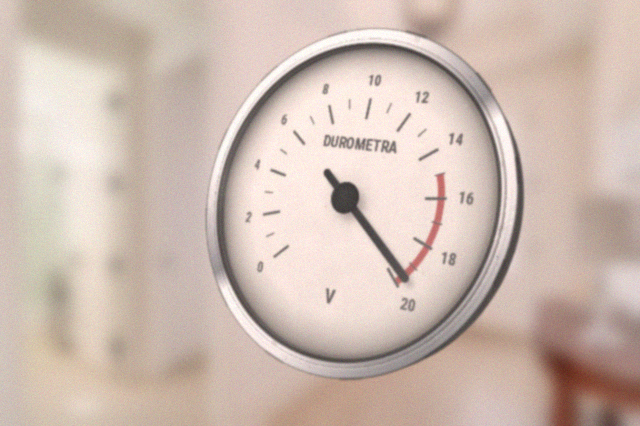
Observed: 19.5 V
